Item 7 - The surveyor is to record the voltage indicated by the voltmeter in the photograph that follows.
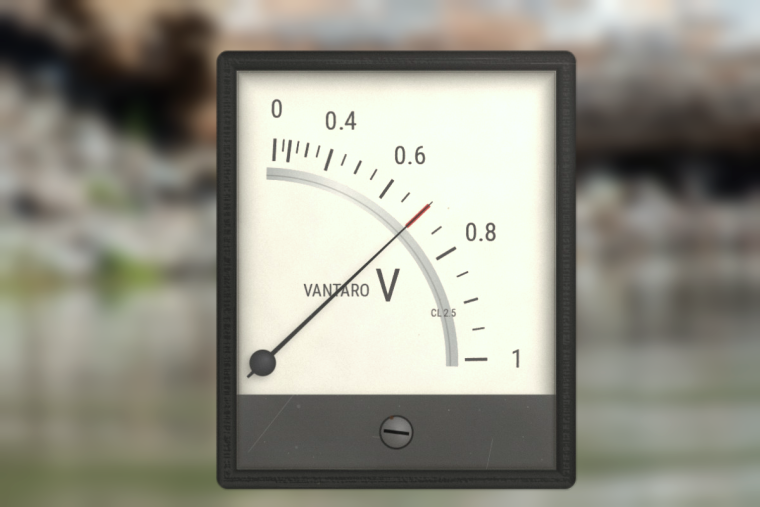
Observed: 0.7 V
